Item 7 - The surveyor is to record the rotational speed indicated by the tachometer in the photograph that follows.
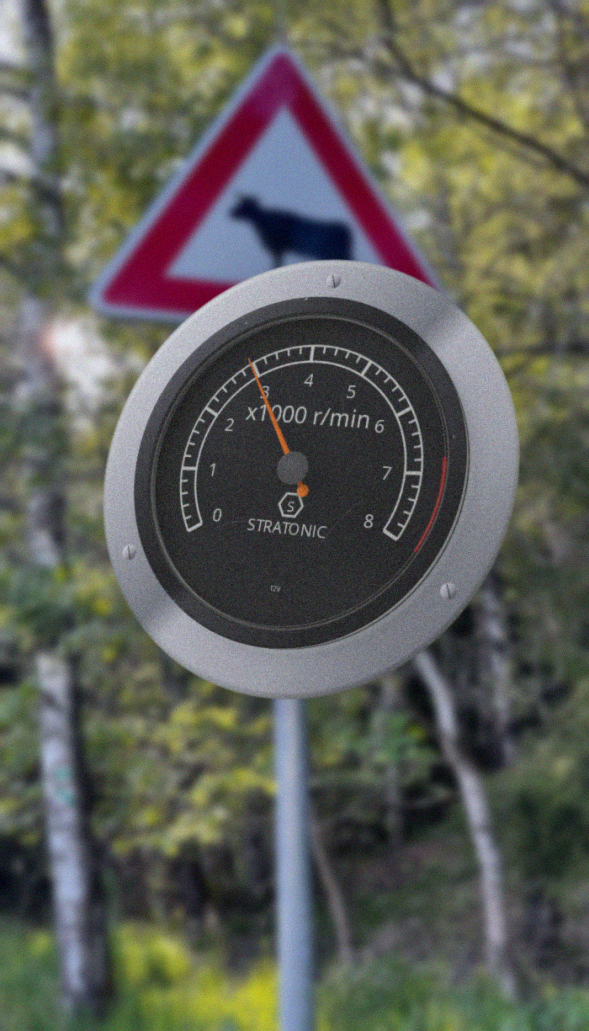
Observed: 3000 rpm
